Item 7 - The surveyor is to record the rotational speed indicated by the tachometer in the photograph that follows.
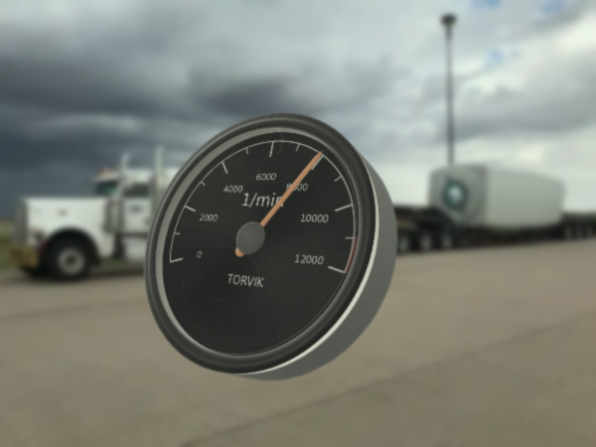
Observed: 8000 rpm
